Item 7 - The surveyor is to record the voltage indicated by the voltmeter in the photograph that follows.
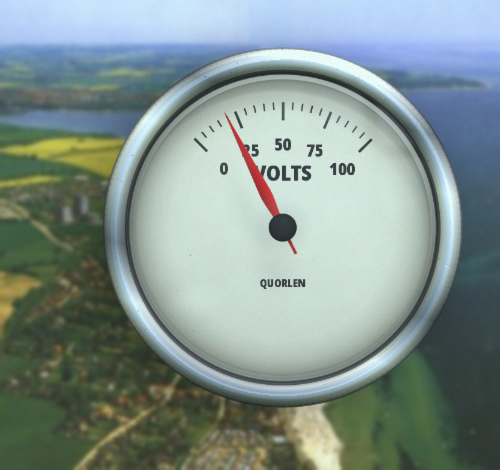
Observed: 20 V
